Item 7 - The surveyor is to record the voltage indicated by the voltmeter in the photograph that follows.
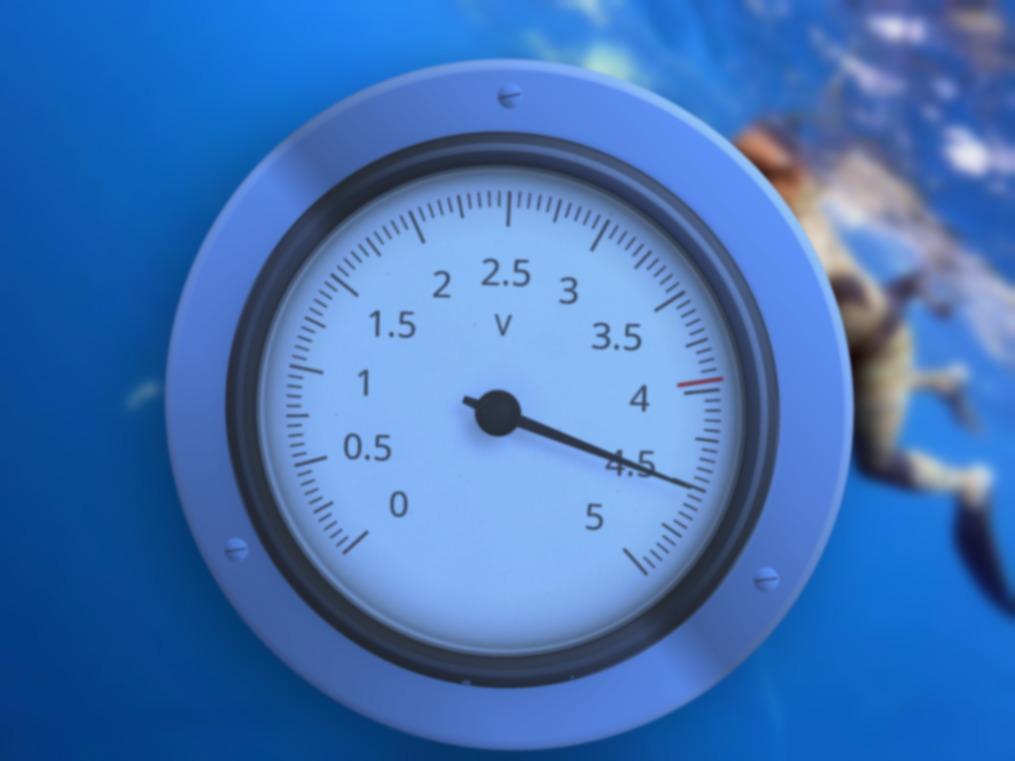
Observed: 4.5 V
